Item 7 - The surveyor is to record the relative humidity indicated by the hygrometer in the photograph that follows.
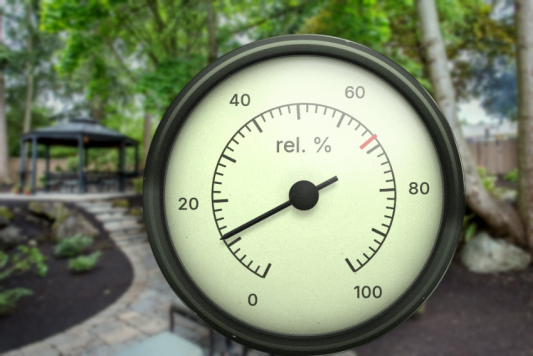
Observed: 12 %
